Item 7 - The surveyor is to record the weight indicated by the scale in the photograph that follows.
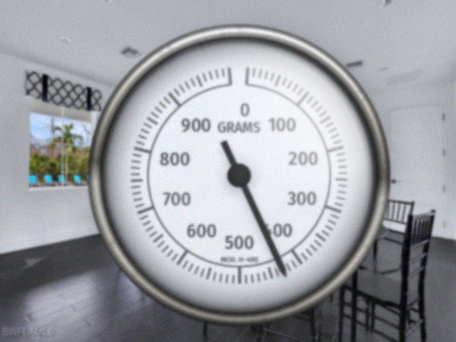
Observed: 430 g
